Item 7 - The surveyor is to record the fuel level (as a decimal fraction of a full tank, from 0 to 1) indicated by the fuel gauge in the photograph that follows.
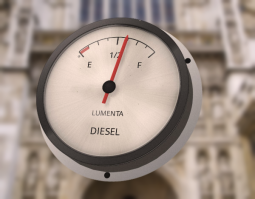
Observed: 0.625
